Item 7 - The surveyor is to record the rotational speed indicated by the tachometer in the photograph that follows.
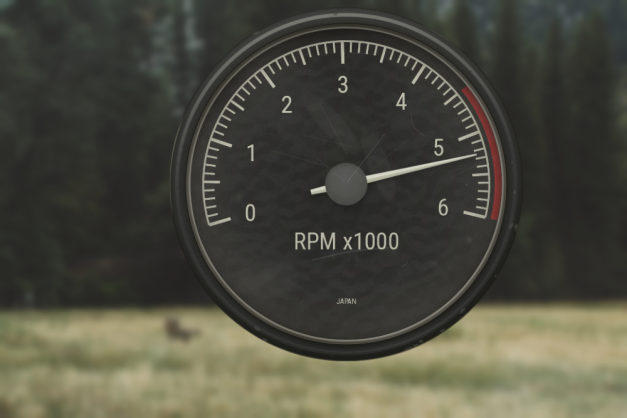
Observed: 5250 rpm
